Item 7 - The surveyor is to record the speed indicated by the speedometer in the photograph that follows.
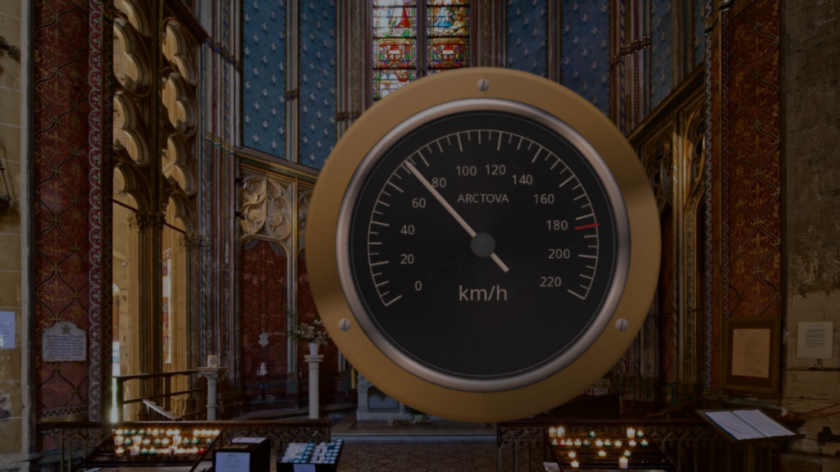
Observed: 72.5 km/h
